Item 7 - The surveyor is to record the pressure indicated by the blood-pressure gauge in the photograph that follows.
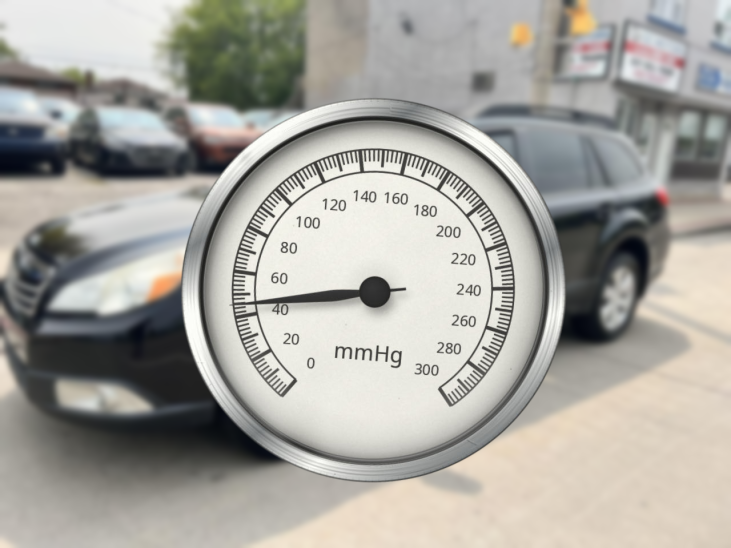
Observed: 46 mmHg
